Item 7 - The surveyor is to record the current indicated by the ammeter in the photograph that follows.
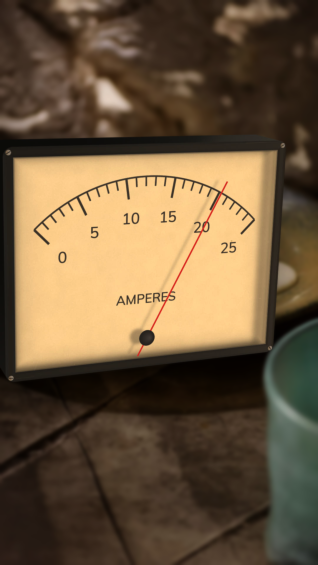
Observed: 20 A
